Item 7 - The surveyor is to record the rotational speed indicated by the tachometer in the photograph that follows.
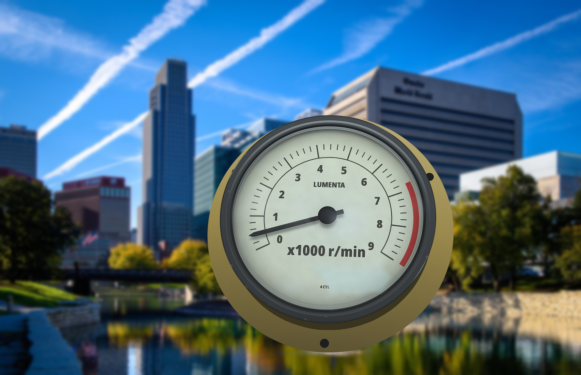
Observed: 400 rpm
